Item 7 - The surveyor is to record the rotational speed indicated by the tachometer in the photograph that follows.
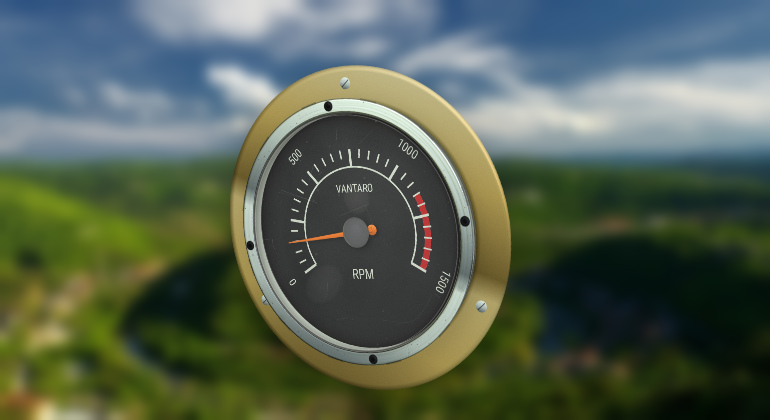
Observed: 150 rpm
